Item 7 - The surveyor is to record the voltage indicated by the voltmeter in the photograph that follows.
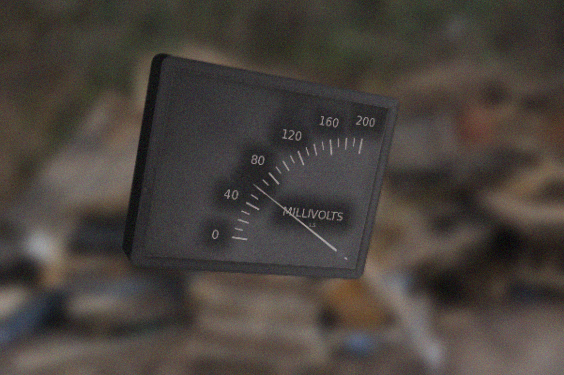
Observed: 60 mV
